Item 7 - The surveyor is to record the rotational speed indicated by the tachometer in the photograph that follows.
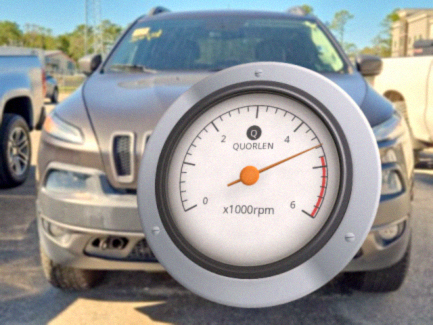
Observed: 4600 rpm
